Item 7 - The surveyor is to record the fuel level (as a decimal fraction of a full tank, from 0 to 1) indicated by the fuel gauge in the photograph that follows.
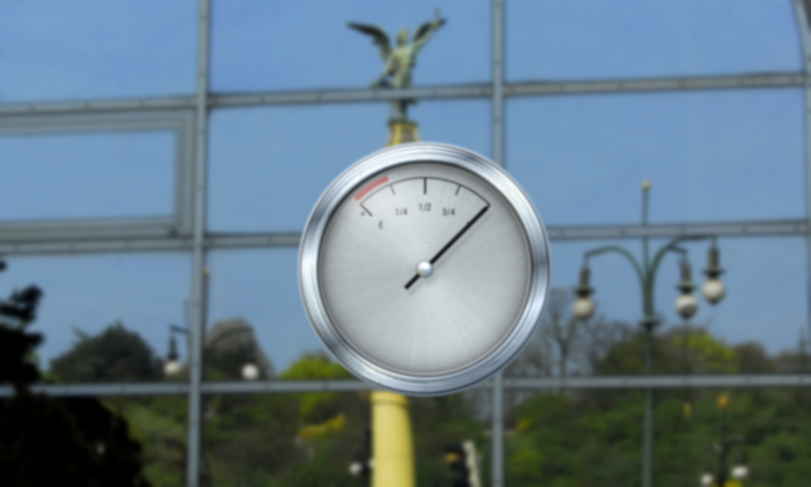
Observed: 1
